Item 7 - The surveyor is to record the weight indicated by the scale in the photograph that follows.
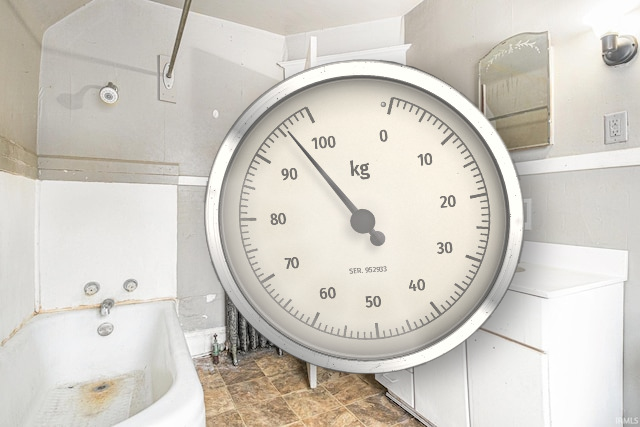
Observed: 96 kg
